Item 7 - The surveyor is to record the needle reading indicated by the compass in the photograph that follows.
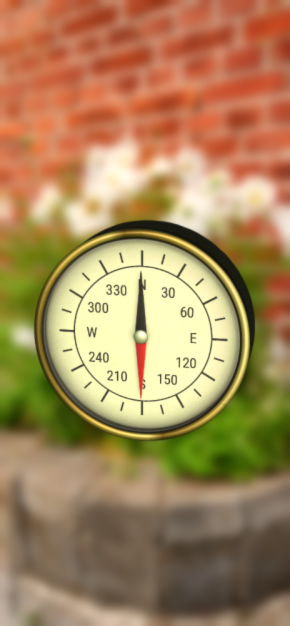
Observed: 180 °
